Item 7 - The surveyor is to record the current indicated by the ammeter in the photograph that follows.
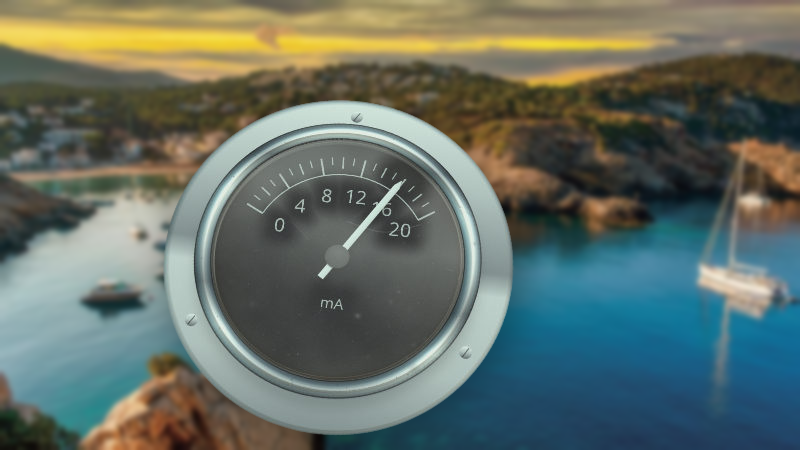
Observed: 16 mA
